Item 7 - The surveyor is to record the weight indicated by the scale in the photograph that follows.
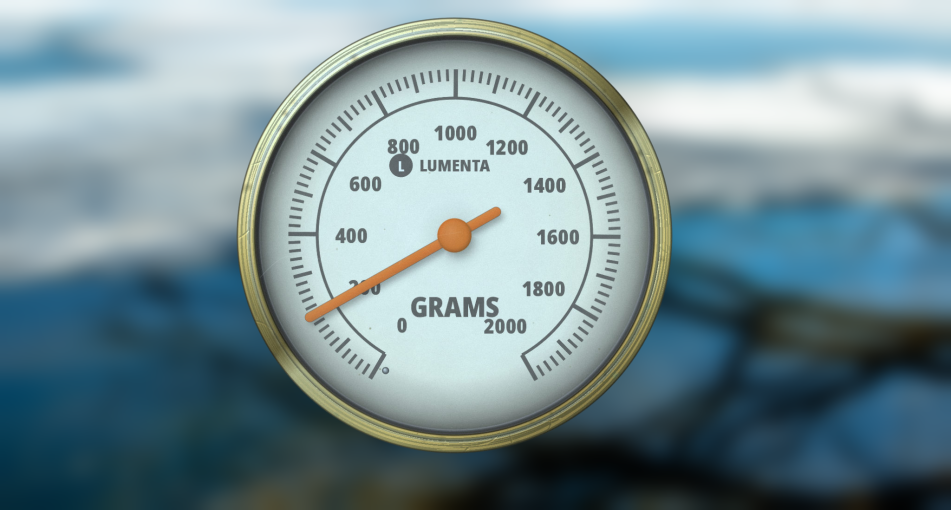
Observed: 200 g
